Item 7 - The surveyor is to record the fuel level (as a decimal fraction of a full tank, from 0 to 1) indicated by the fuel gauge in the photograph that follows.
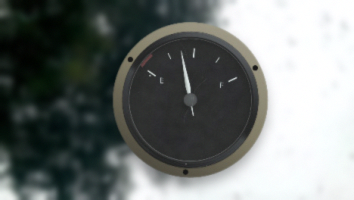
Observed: 0.375
